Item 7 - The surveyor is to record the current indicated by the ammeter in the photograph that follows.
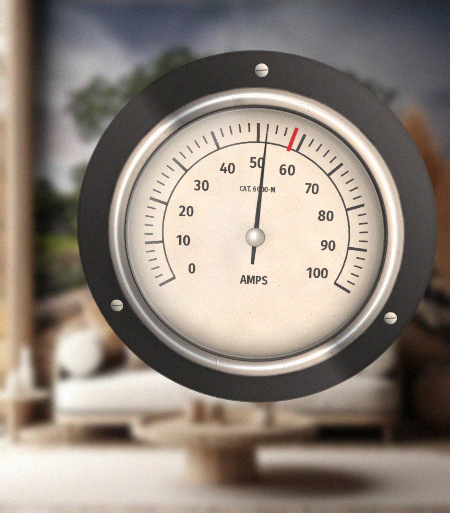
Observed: 52 A
